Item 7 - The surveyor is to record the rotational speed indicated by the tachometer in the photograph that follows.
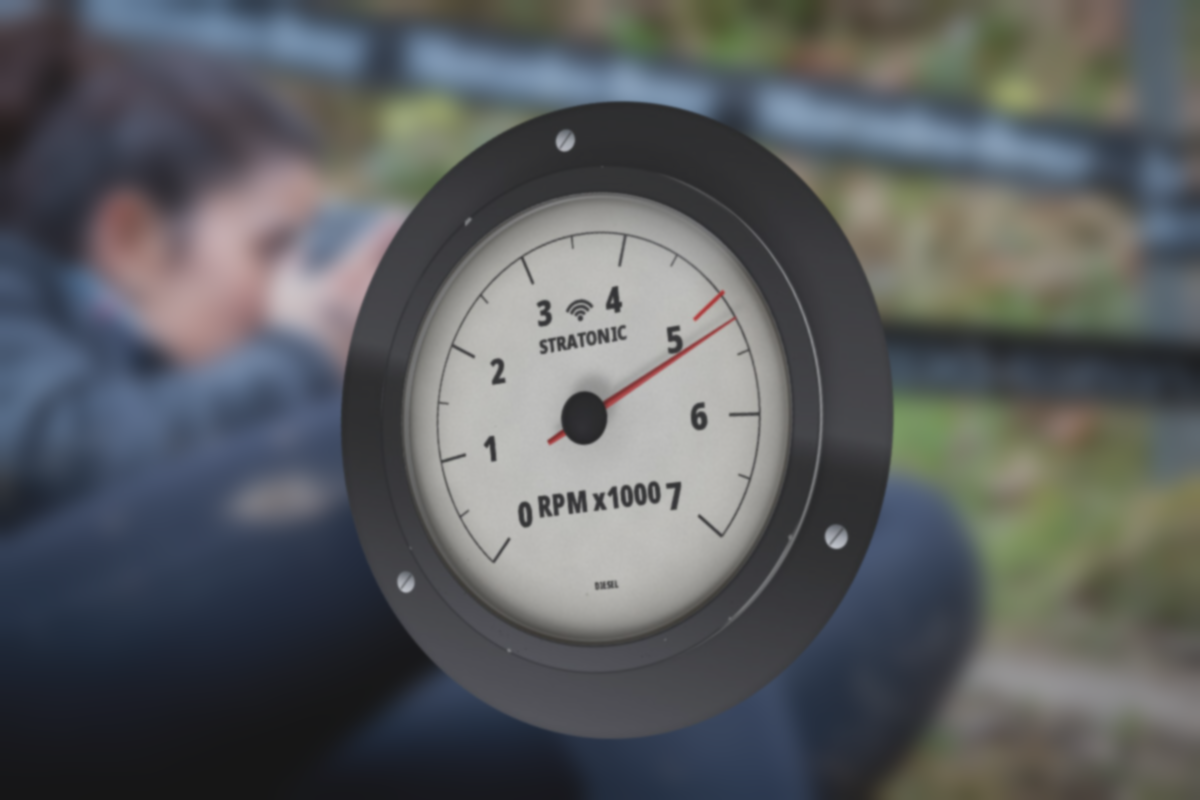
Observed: 5250 rpm
